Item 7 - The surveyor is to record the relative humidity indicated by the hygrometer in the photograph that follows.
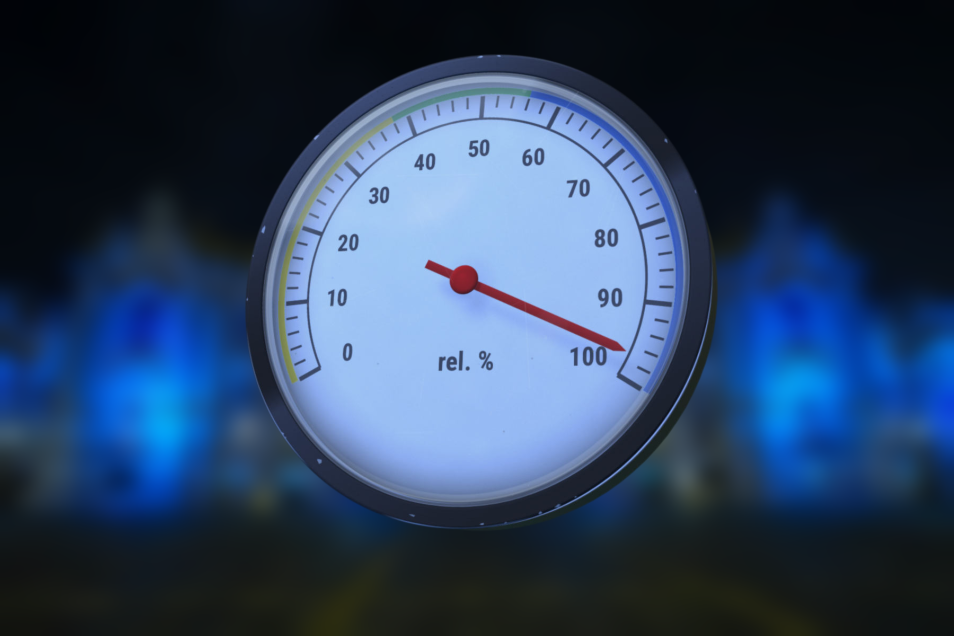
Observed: 97 %
